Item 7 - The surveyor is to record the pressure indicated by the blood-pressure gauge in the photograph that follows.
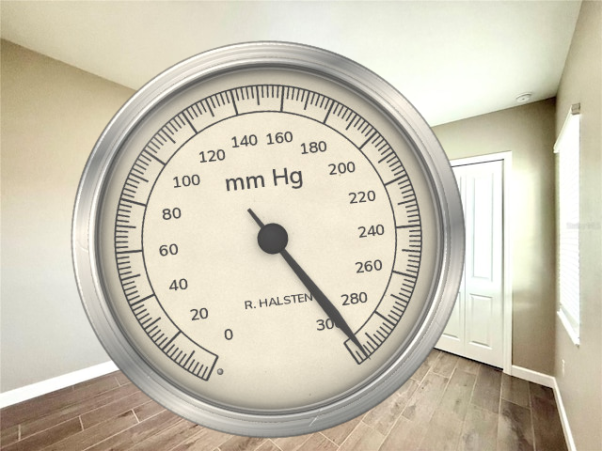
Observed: 296 mmHg
